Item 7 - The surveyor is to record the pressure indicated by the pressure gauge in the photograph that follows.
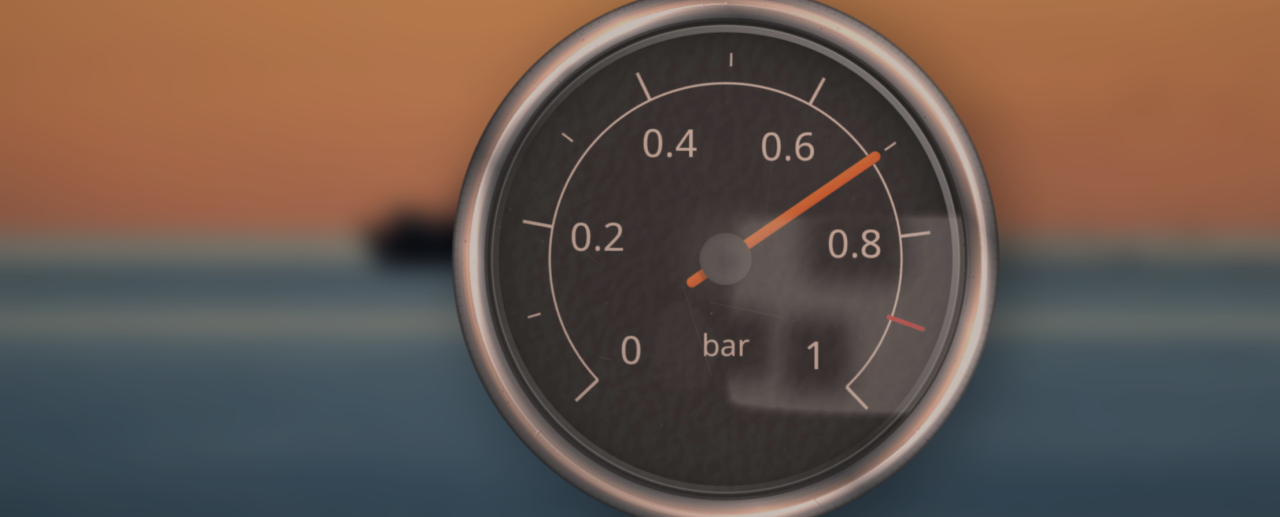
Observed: 0.7 bar
